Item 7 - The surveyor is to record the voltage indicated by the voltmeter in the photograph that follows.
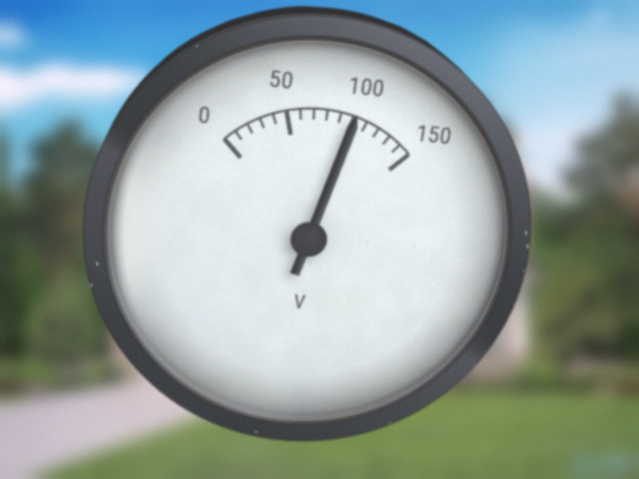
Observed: 100 V
